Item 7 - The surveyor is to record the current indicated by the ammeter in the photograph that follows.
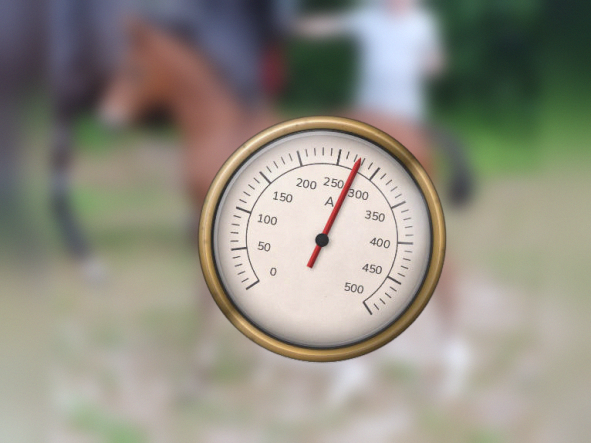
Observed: 275 A
